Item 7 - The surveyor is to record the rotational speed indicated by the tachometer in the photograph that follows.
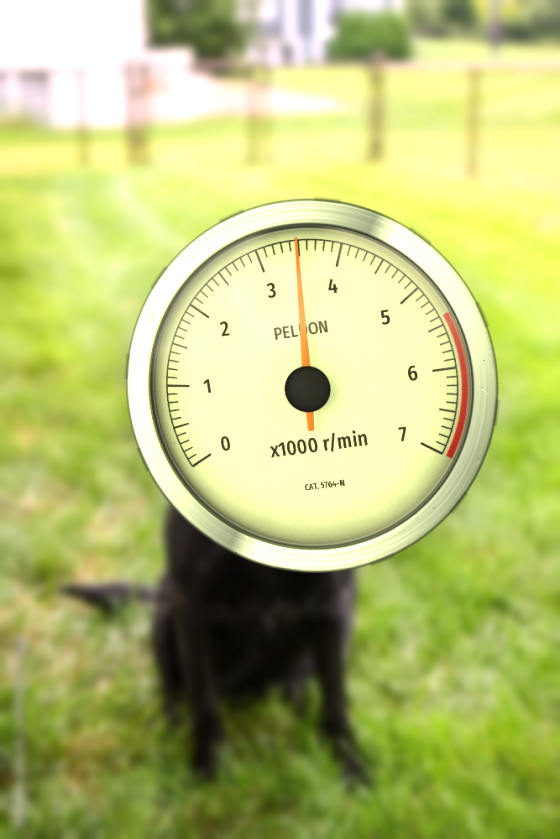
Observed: 3500 rpm
